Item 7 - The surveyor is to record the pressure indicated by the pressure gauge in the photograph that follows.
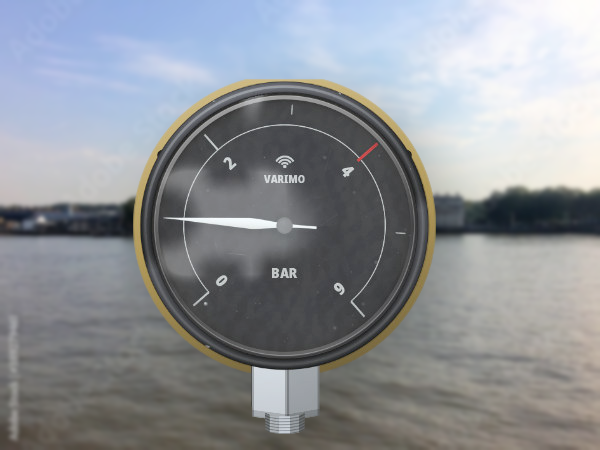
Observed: 1 bar
